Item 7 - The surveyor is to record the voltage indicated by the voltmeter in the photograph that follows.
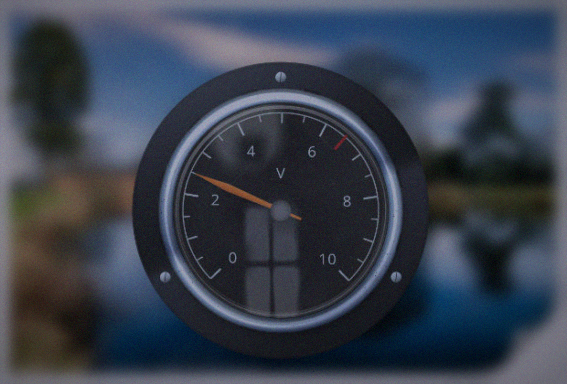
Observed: 2.5 V
